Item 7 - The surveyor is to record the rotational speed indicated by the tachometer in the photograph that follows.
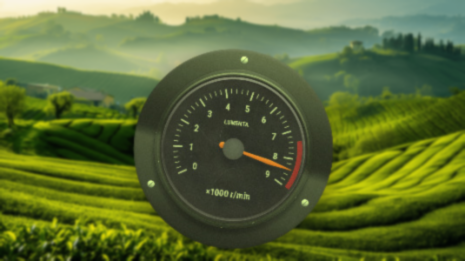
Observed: 8400 rpm
